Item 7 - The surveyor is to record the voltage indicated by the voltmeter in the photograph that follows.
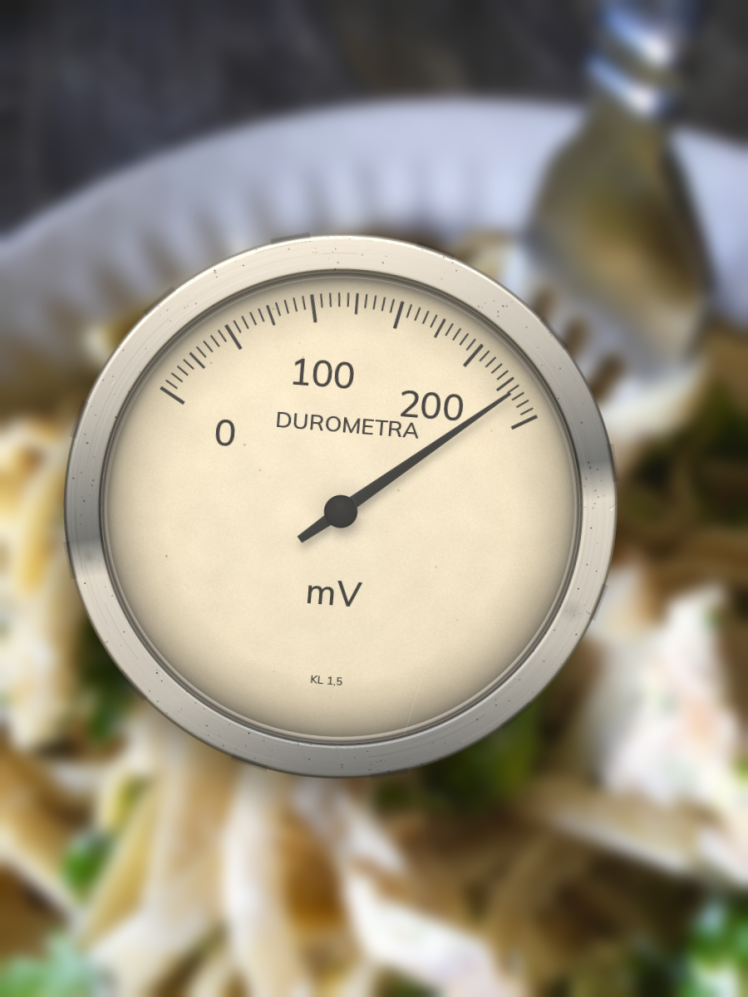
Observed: 230 mV
